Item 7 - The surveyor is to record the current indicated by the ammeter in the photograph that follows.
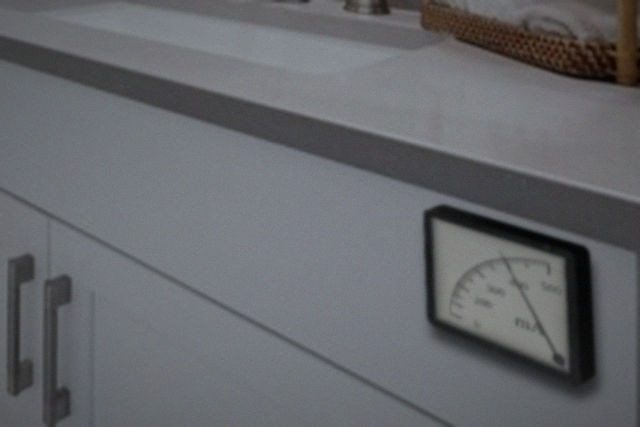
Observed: 400 mA
